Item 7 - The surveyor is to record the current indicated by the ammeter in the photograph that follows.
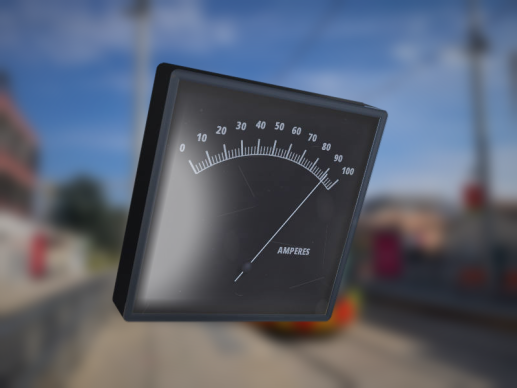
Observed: 90 A
